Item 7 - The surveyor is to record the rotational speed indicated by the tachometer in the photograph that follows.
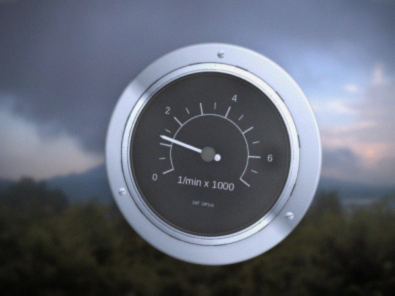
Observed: 1250 rpm
